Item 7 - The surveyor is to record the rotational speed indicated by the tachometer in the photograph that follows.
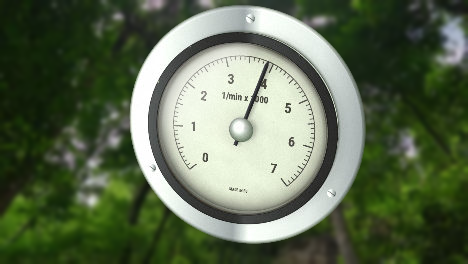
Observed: 3900 rpm
